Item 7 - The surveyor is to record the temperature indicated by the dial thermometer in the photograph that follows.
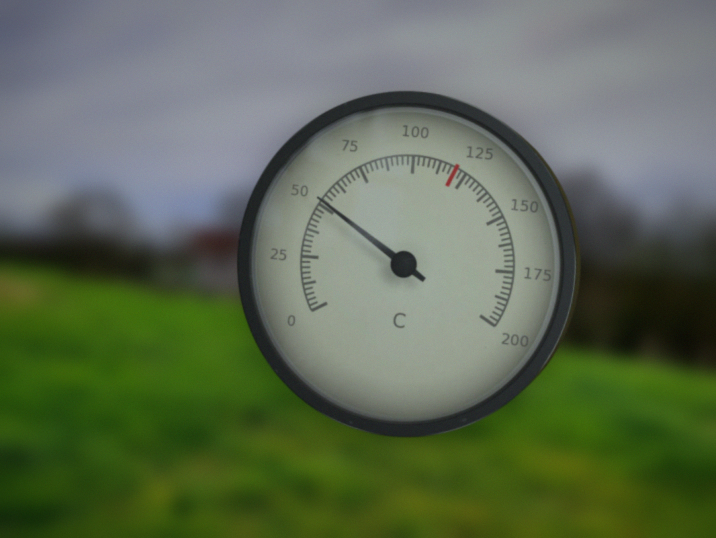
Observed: 52.5 °C
